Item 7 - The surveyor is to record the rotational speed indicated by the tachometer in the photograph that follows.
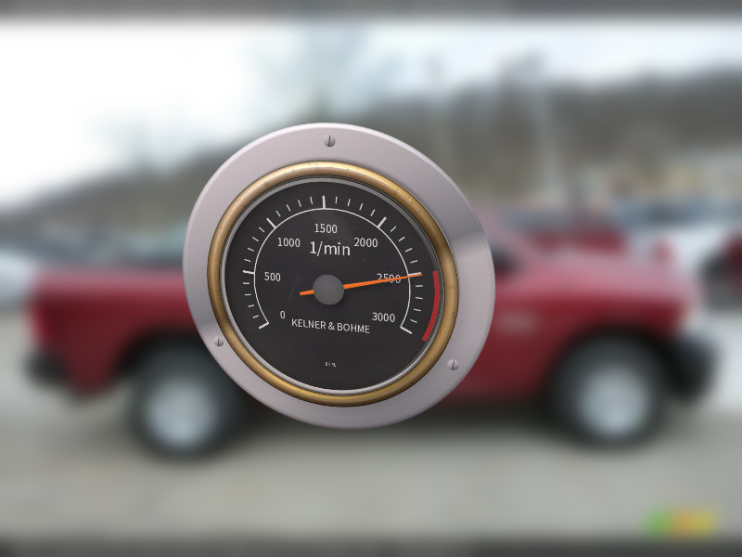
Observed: 2500 rpm
